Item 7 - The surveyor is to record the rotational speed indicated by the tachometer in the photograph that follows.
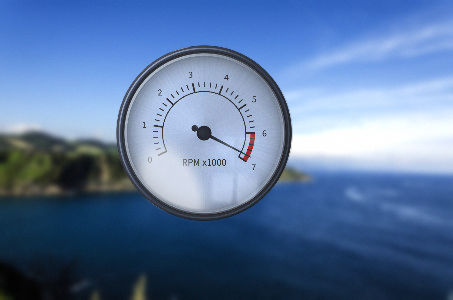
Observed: 6800 rpm
